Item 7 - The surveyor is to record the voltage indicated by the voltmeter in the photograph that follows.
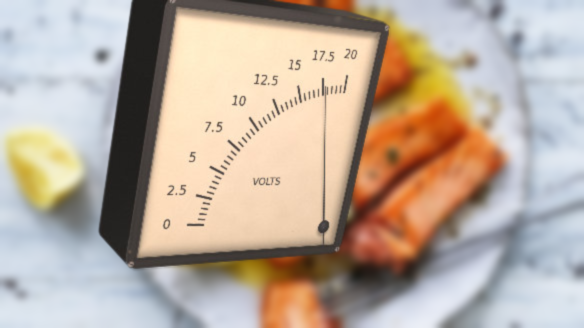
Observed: 17.5 V
